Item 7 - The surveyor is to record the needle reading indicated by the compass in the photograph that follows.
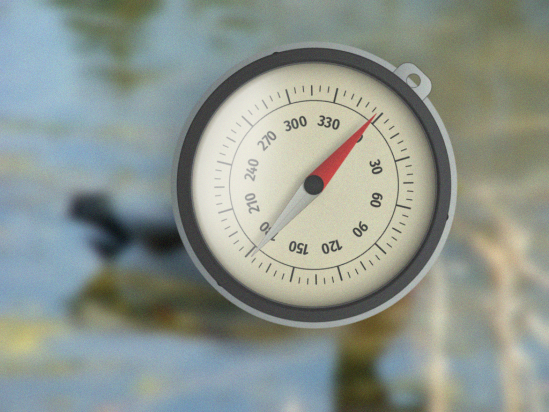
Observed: 357.5 °
